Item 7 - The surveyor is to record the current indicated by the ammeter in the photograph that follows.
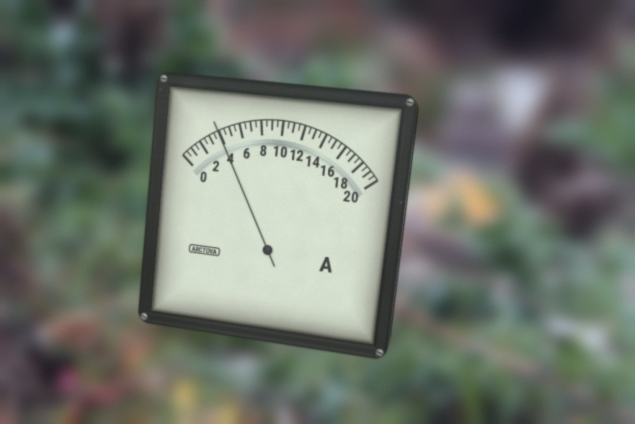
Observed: 4 A
